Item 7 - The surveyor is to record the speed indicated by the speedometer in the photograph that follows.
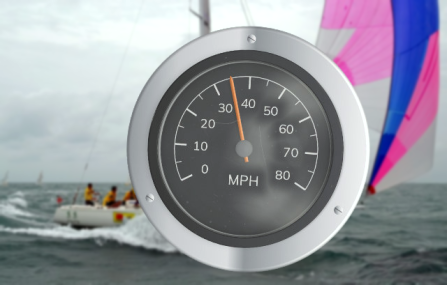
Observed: 35 mph
